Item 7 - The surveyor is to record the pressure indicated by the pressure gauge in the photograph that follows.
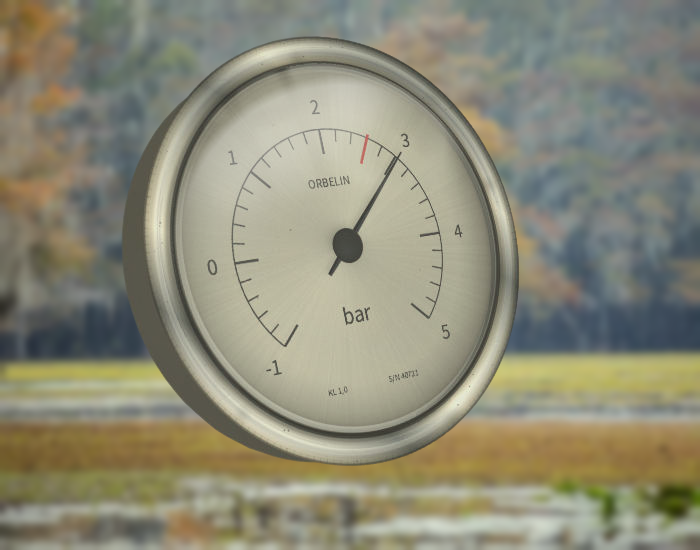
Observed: 3 bar
